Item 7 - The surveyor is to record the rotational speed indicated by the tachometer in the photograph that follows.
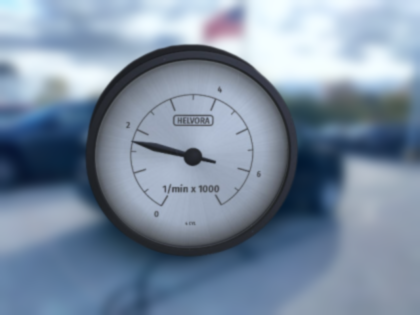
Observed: 1750 rpm
